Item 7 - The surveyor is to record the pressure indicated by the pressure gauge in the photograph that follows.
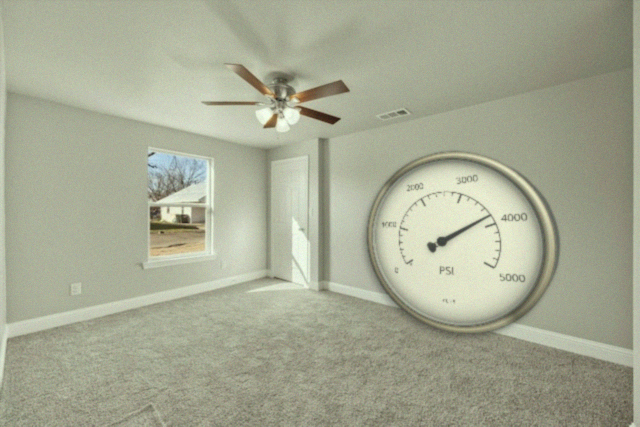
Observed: 3800 psi
